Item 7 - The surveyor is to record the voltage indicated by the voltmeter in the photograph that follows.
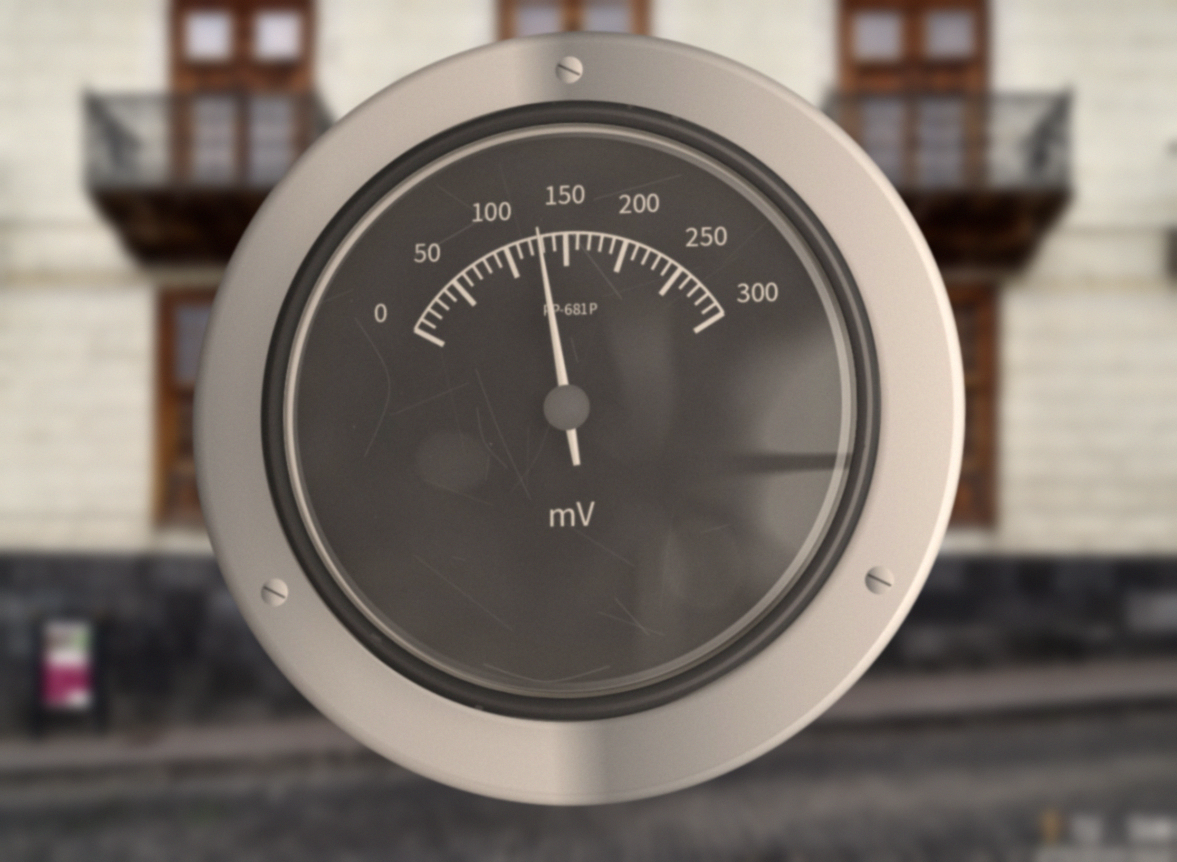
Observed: 130 mV
